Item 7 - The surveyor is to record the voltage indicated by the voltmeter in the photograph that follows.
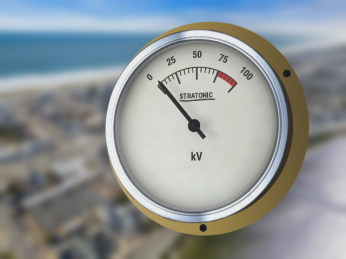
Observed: 5 kV
